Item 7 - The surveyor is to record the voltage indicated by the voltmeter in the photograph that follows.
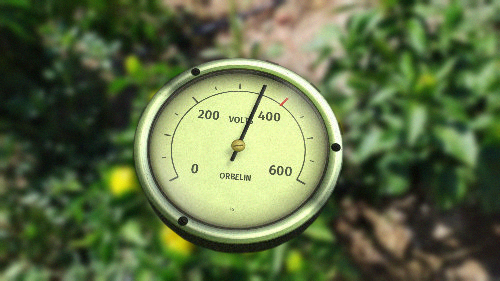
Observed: 350 V
